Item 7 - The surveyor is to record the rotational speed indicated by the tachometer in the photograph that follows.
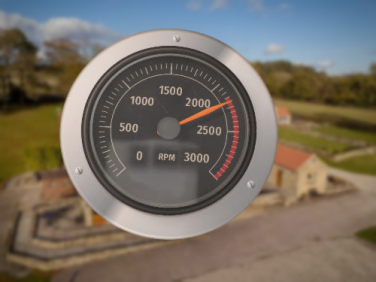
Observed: 2200 rpm
